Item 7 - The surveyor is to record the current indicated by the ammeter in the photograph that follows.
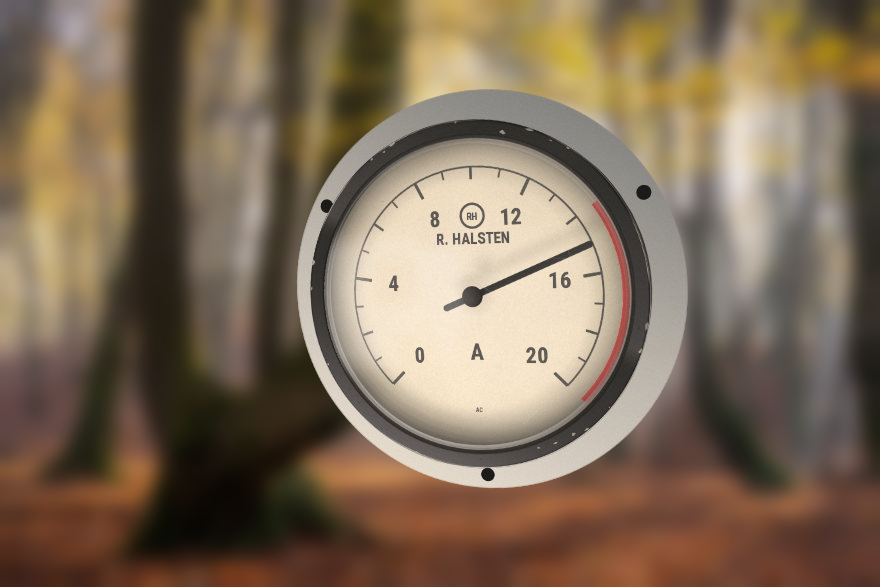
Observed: 15 A
